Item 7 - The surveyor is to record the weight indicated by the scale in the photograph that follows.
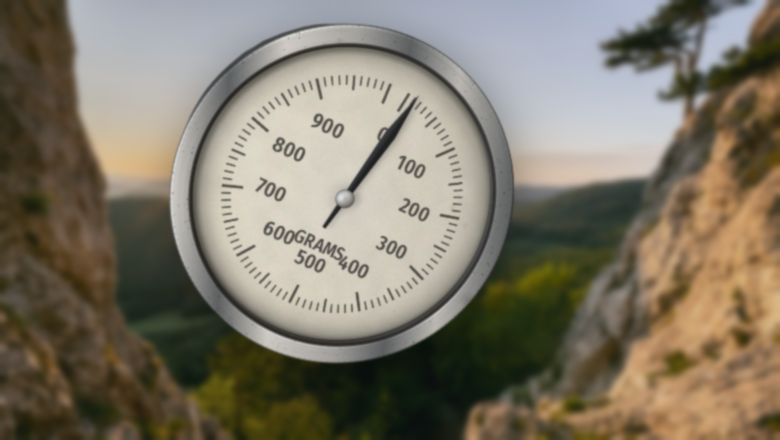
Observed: 10 g
